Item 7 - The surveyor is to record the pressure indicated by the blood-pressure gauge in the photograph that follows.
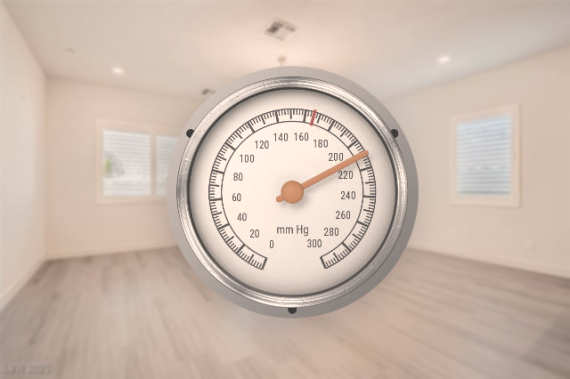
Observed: 210 mmHg
